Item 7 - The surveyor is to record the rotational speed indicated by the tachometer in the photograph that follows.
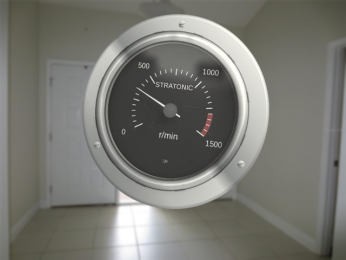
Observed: 350 rpm
